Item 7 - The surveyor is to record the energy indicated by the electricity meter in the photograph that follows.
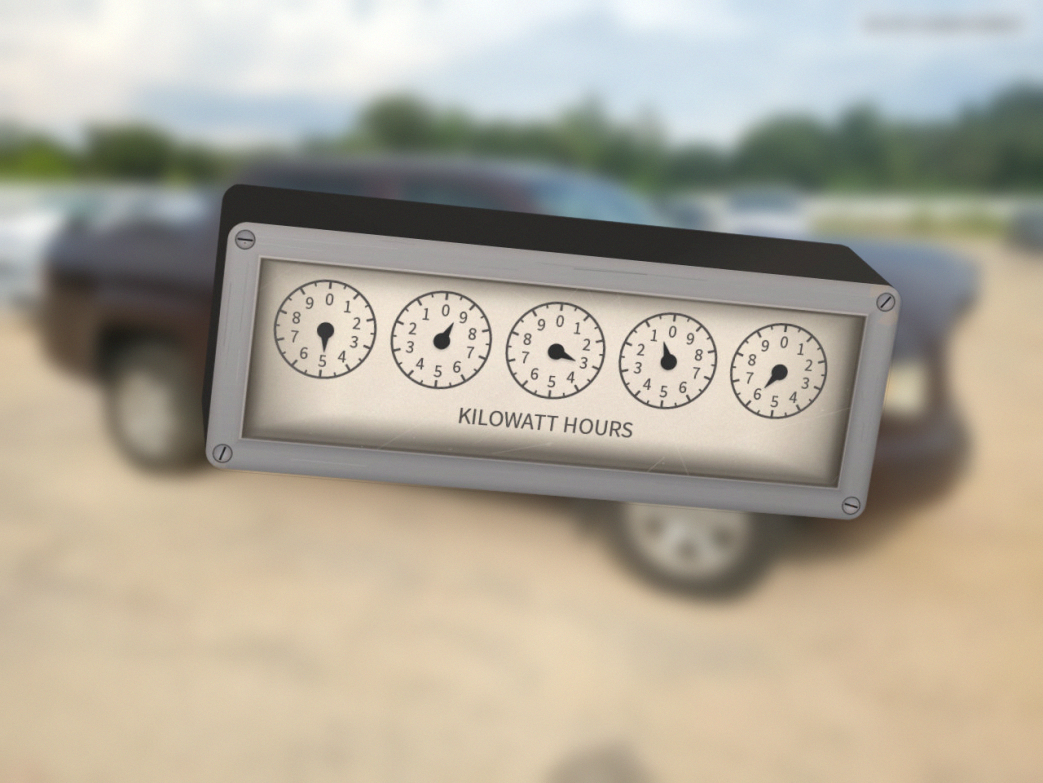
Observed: 49306 kWh
